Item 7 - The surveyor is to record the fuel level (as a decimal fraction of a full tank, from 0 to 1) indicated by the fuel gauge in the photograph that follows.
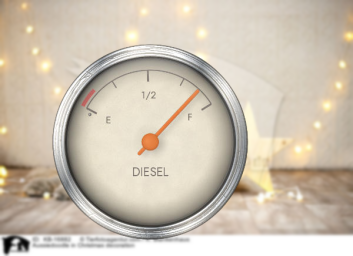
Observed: 0.875
